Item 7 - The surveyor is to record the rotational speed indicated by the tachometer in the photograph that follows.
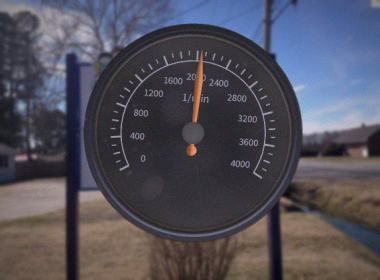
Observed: 2050 rpm
